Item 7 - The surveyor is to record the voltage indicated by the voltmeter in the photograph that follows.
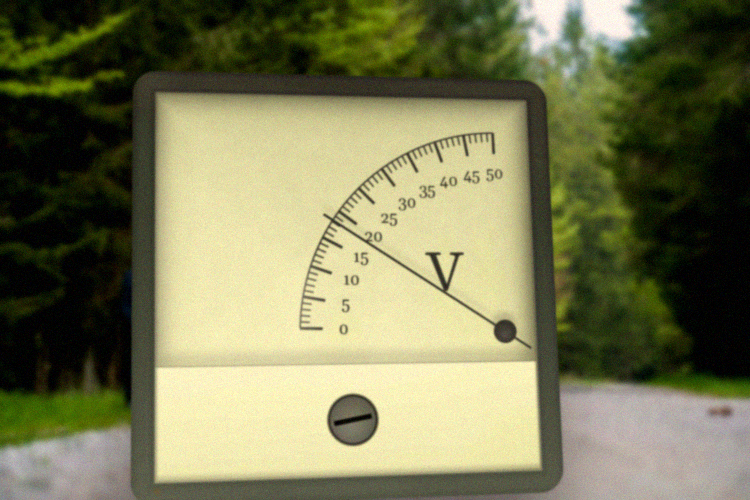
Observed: 18 V
